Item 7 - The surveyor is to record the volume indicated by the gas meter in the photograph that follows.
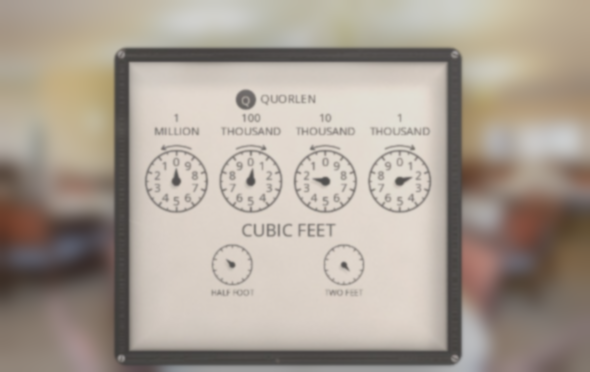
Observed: 2200 ft³
